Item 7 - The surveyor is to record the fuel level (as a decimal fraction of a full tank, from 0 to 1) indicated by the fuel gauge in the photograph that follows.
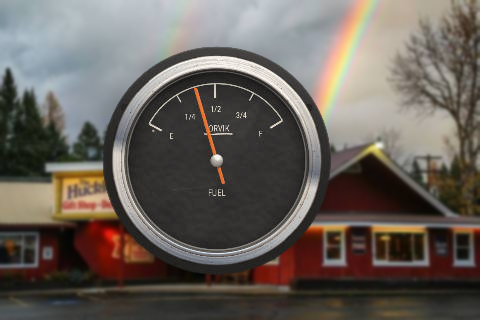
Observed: 0.375
